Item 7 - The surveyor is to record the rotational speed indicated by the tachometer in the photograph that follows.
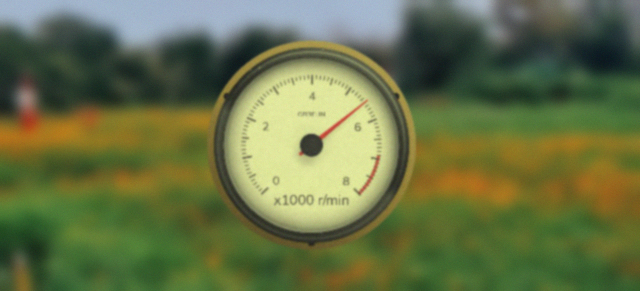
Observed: 5500 rpm
